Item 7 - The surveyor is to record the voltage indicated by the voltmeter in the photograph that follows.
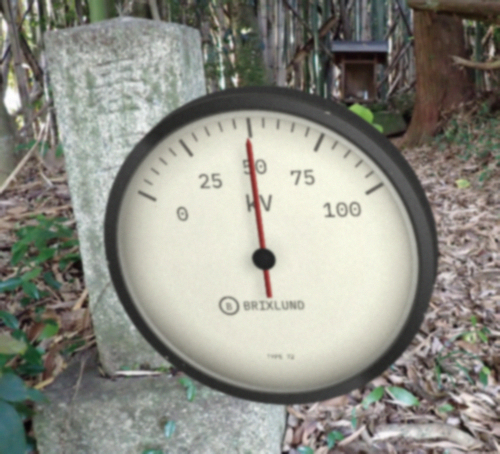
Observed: 50 kV
